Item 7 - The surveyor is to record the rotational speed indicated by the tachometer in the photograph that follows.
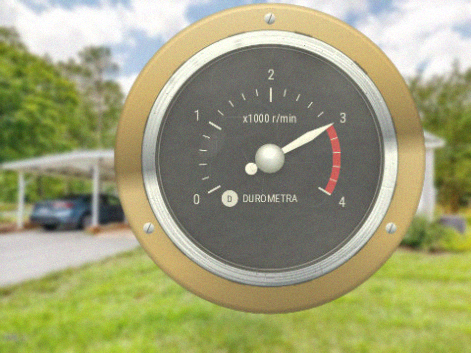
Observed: 3000 rpm
